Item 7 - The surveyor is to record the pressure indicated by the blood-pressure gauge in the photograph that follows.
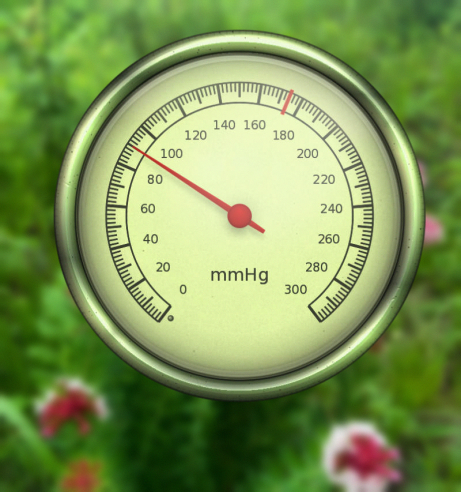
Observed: 90 mmHg
